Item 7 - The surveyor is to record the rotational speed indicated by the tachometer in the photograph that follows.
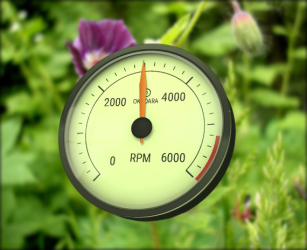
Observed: 3000 rpm
